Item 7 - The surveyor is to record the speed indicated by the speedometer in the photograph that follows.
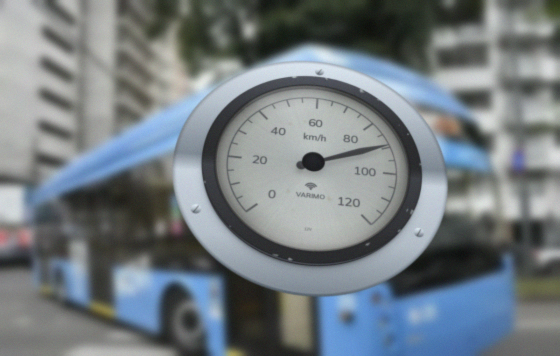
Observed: 90 km/h
